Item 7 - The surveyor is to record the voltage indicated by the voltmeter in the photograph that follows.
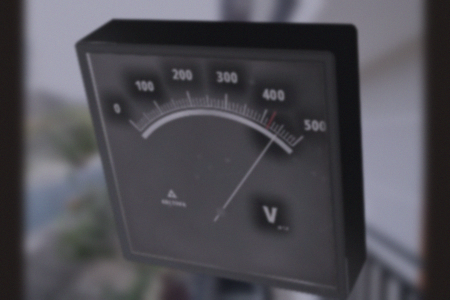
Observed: 450 V
